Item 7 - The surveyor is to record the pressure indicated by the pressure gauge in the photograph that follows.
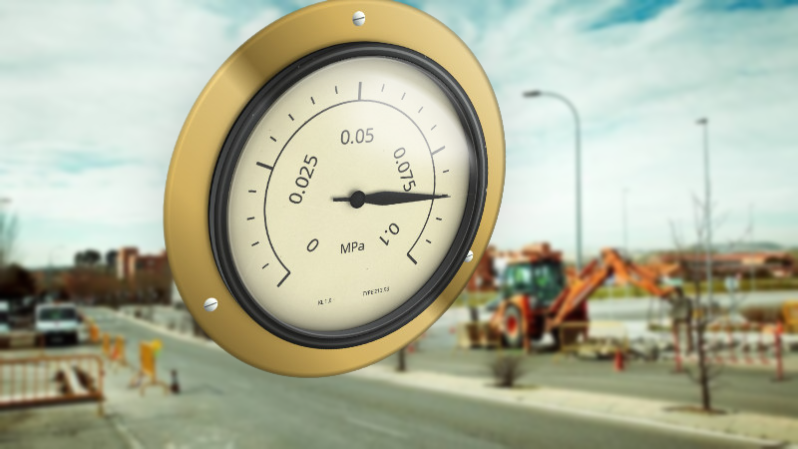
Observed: 0.085 MPa
